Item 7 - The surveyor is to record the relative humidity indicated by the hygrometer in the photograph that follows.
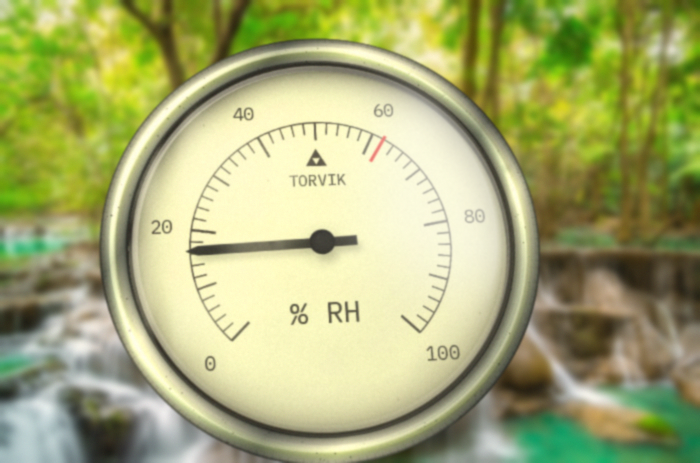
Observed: 16 %
